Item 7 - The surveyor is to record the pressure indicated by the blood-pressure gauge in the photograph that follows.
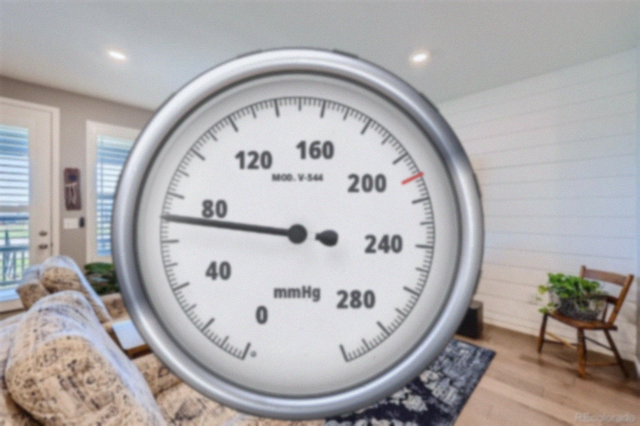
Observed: 70 mmHg
